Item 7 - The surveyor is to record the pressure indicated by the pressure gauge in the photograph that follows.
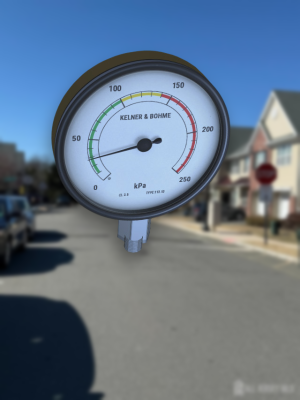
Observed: 30 kPa
